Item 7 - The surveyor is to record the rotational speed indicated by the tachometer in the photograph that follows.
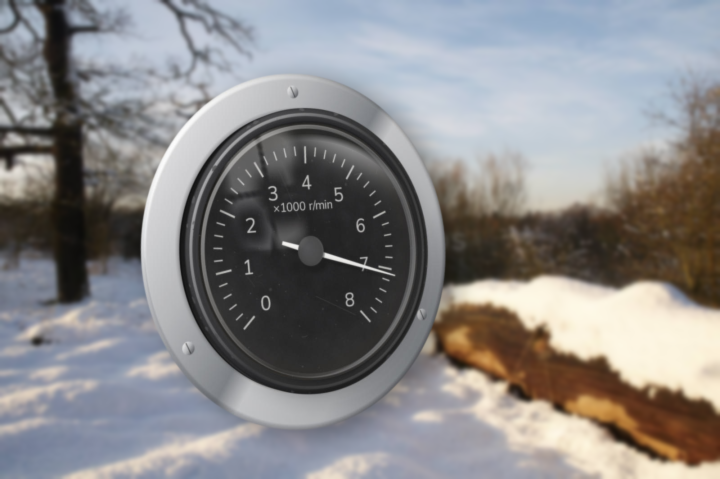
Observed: 7100 rpm
